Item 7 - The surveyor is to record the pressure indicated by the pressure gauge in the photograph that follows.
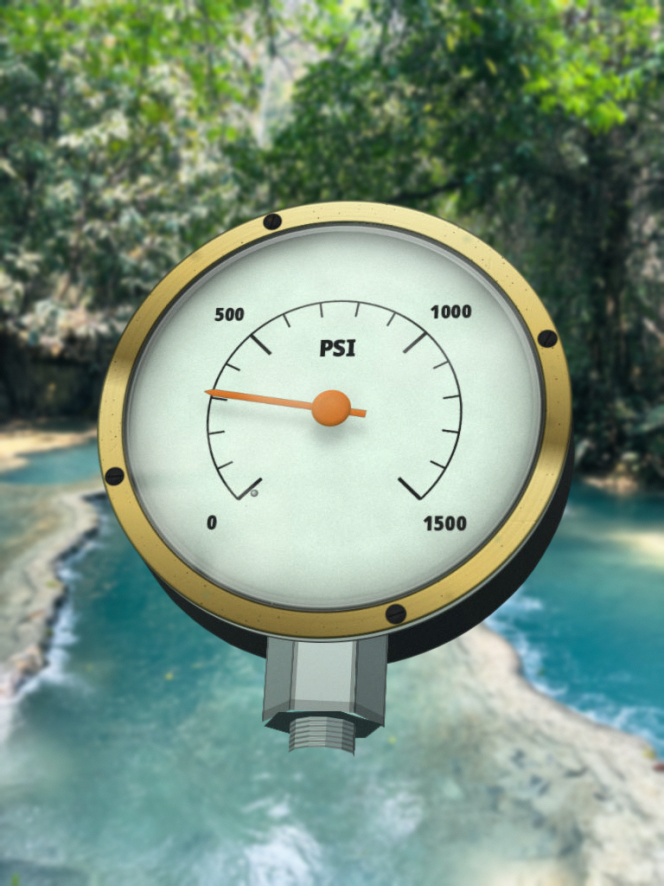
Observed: 300 psi
